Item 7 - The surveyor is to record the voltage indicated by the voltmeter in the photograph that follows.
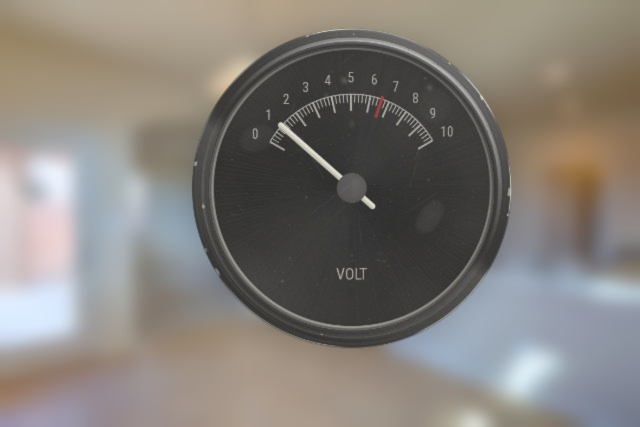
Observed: 1 V
